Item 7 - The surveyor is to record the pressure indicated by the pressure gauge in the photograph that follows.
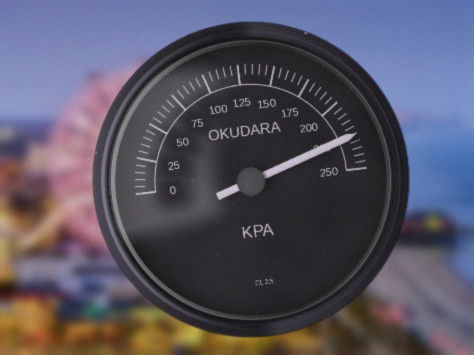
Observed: 225 kPa
